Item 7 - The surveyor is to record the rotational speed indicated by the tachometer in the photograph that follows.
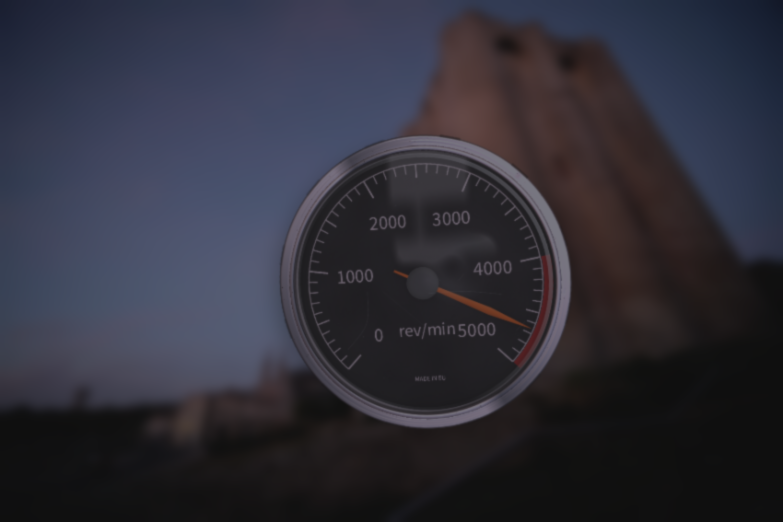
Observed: 4650 rpm
